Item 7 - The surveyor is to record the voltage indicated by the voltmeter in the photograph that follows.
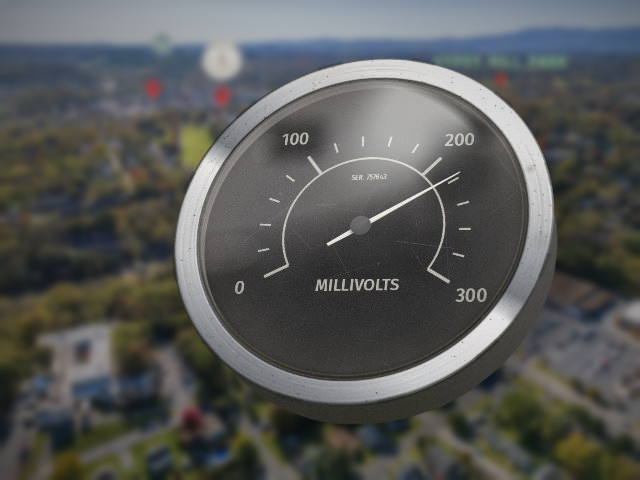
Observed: 220 mV
